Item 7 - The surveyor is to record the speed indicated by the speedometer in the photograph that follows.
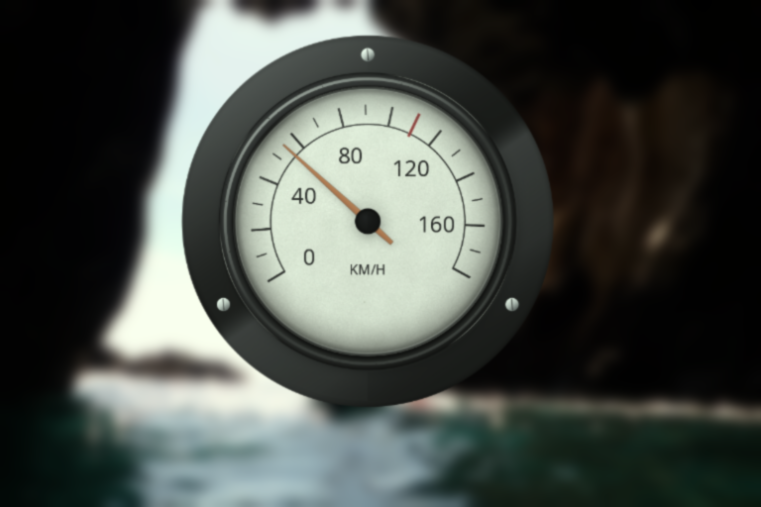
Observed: 55 km/h
